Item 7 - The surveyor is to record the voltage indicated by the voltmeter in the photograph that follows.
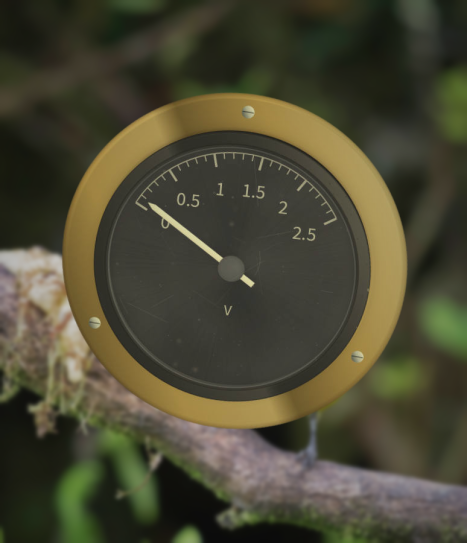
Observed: 0.1 V
